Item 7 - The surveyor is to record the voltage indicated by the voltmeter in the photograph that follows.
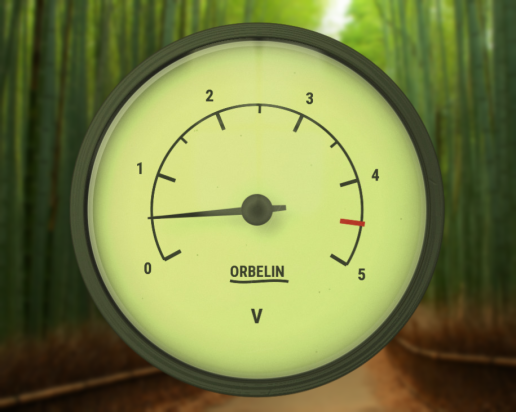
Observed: 0.5 V
